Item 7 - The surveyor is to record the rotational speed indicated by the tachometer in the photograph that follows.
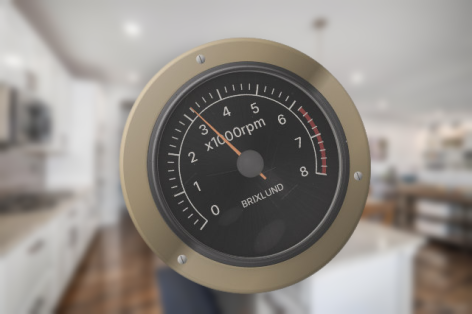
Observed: 3200 rpm
